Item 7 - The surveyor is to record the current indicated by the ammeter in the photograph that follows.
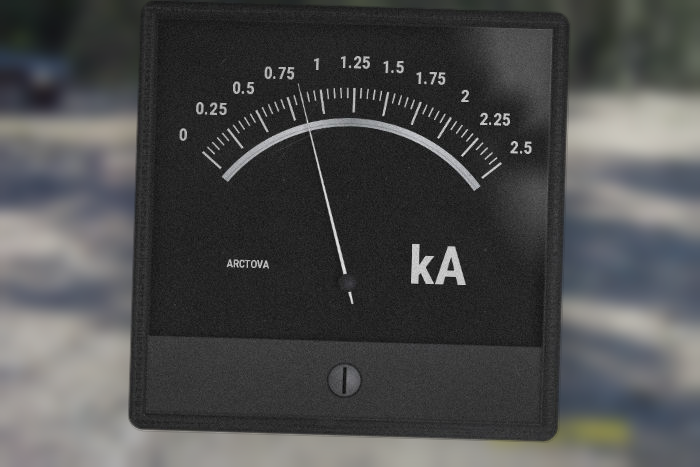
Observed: 0.85 kA
